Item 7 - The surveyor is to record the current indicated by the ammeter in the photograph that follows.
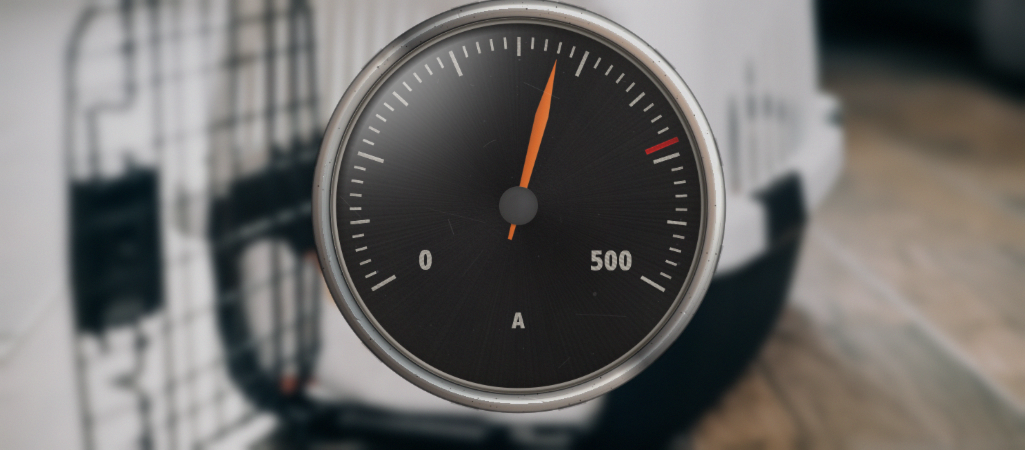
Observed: 280 A
